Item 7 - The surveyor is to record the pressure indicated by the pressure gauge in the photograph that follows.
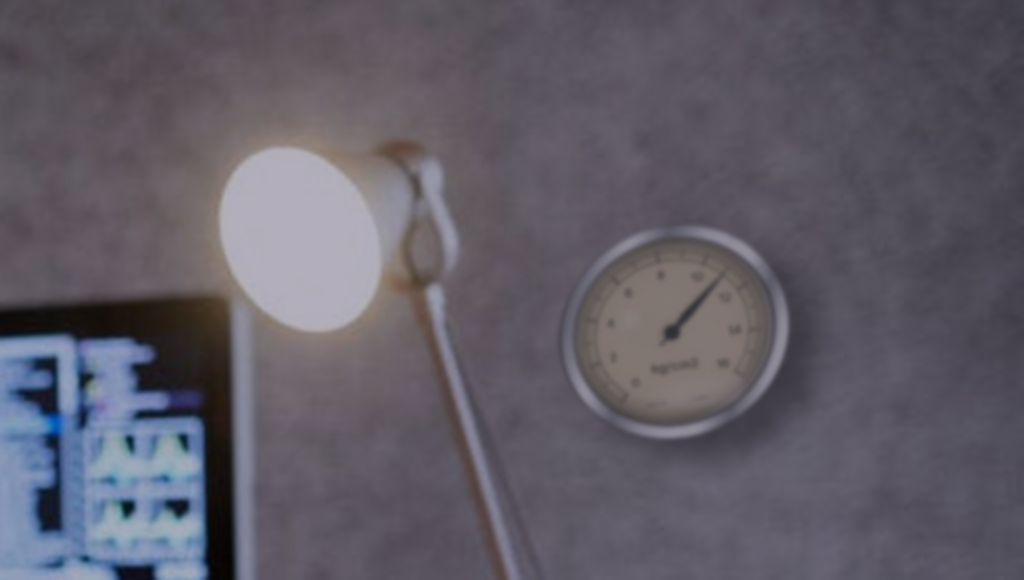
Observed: 11 kg/cm²
